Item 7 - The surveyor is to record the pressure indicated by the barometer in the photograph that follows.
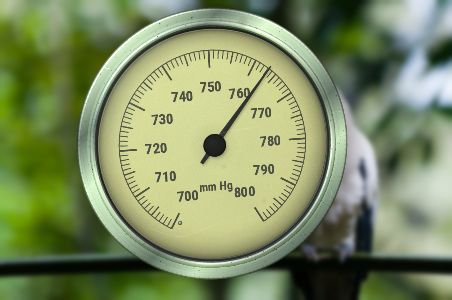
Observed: 763 mmHg
